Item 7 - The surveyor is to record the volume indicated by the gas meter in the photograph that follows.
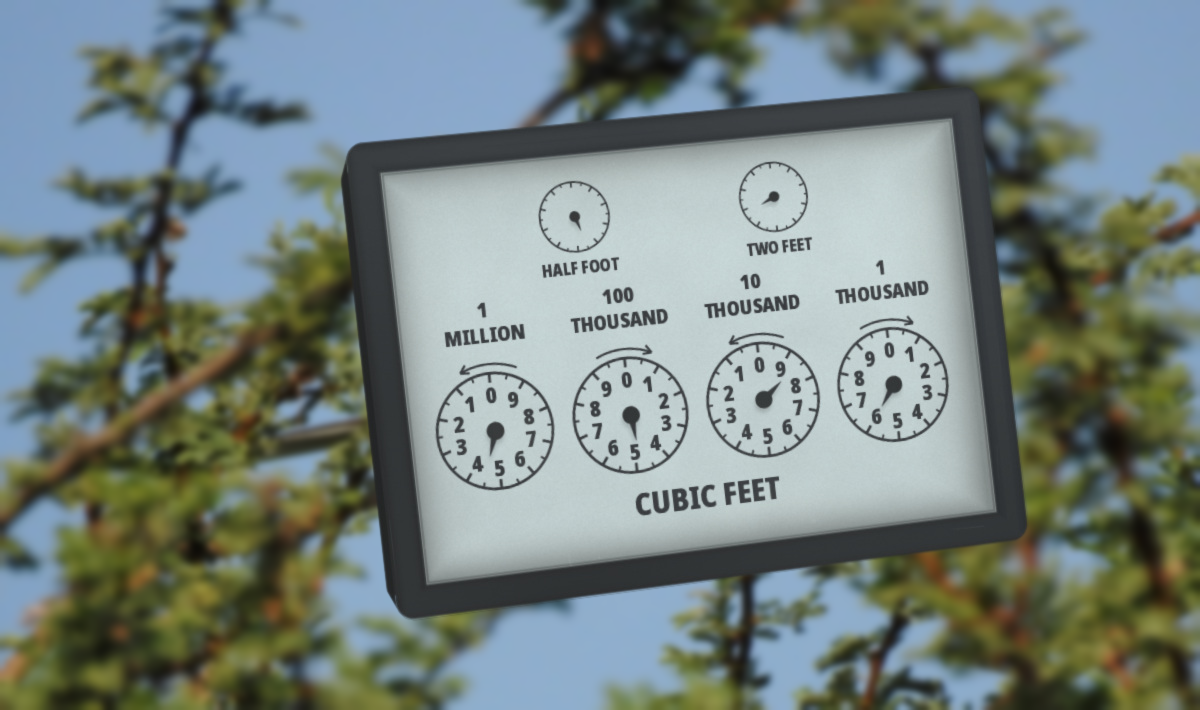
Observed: 448600 ft³
